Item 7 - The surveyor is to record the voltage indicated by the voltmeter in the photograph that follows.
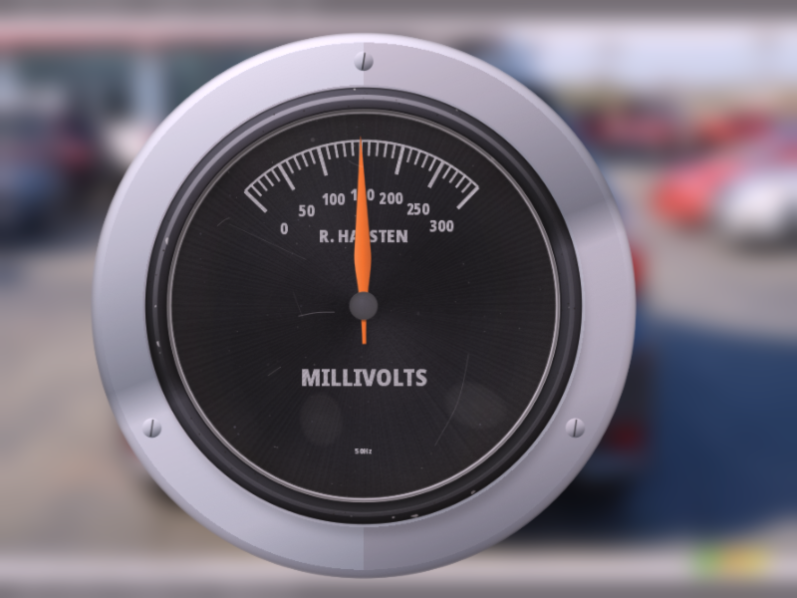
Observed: 150 mV
